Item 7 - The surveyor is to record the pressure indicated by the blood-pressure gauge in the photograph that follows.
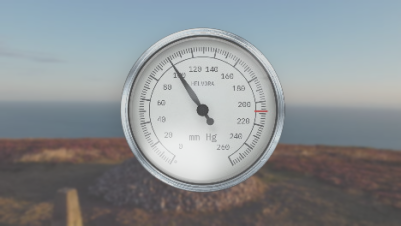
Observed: 100 mmHg
